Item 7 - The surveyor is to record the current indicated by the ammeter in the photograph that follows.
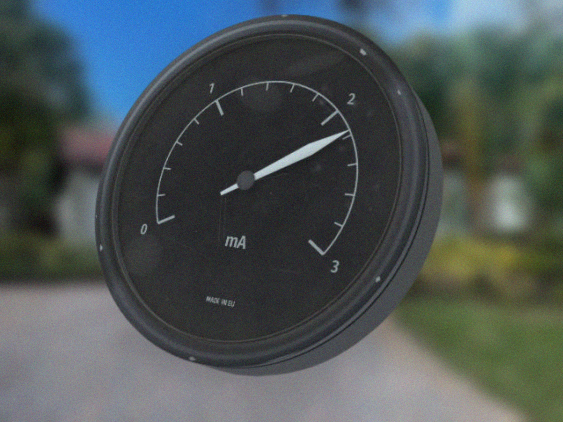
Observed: 2.2 mA
